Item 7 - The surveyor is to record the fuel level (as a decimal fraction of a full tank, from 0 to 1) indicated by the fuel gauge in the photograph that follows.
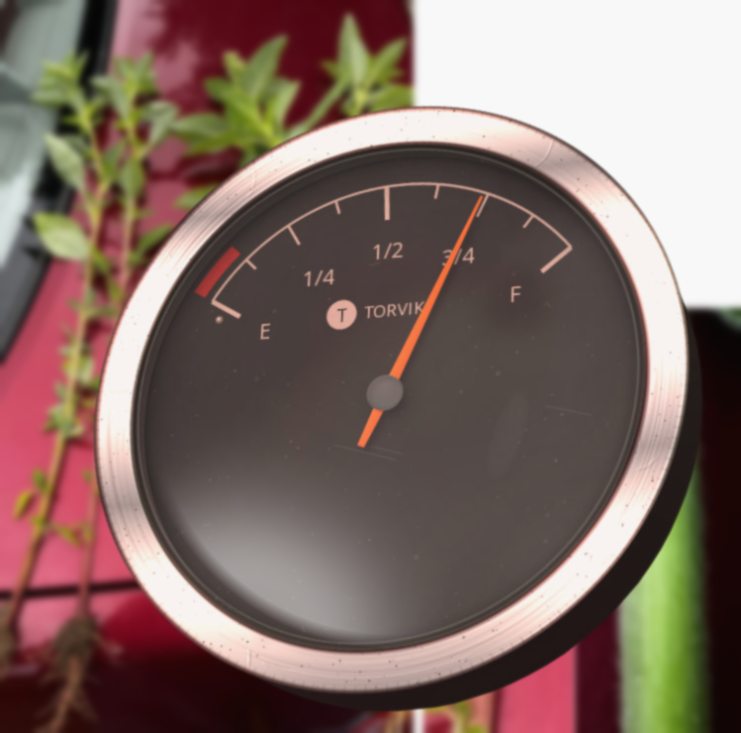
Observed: 0.75
